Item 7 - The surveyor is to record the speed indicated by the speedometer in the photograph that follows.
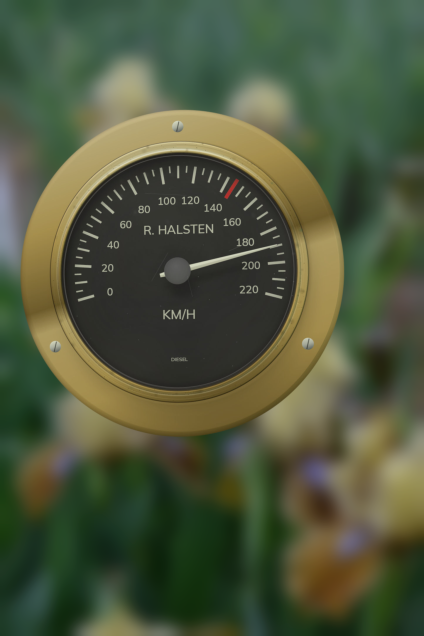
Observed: 190 km/h
